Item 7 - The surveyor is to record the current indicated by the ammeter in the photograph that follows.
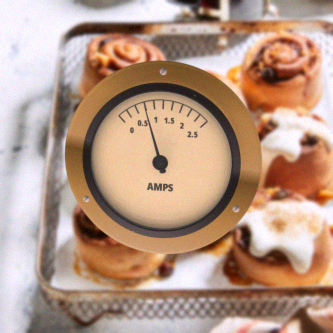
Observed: 0.75 A
